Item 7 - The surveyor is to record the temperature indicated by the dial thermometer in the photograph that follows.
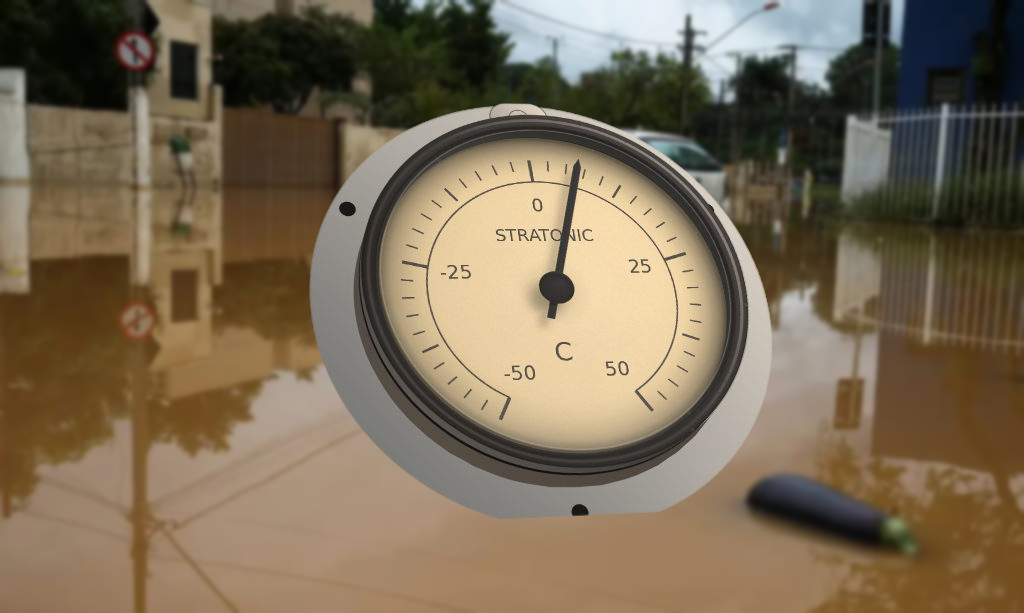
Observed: 6.25 °C
